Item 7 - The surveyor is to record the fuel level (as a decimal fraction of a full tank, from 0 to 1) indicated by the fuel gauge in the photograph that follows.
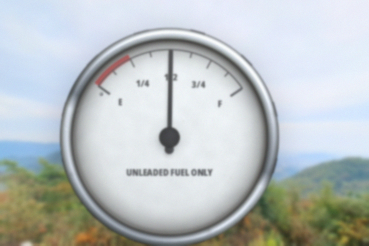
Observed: 0.5
